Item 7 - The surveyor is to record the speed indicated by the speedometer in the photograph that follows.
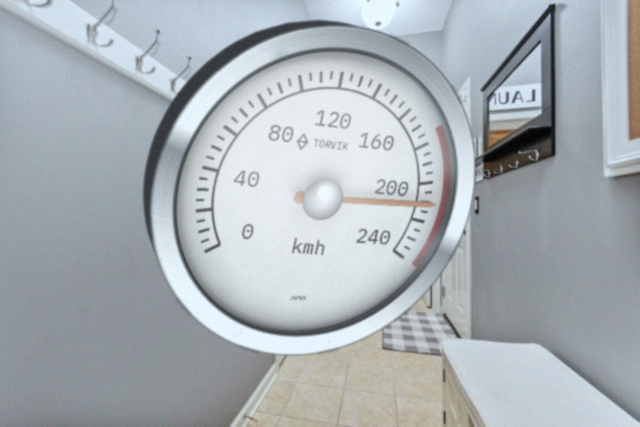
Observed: 210 km/h
